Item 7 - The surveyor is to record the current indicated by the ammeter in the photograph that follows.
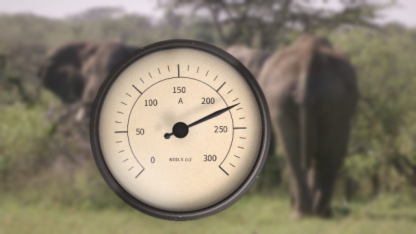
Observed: 225 A
